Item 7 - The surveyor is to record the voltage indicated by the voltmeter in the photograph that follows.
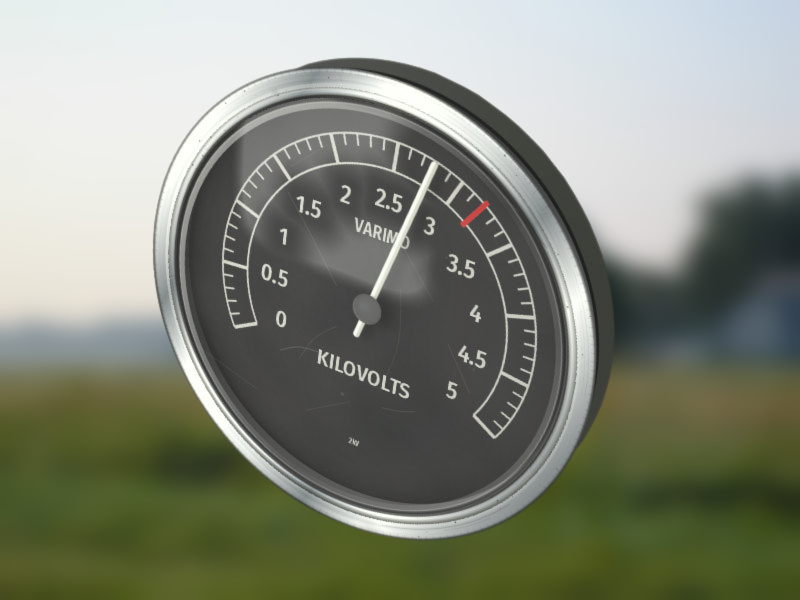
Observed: 2.8 kV
